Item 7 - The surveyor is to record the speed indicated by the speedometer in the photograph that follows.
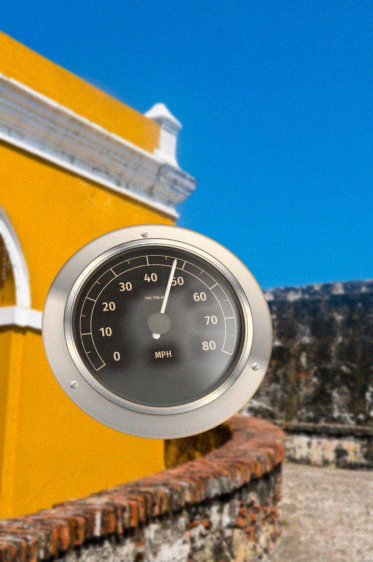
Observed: 47.5 mph
